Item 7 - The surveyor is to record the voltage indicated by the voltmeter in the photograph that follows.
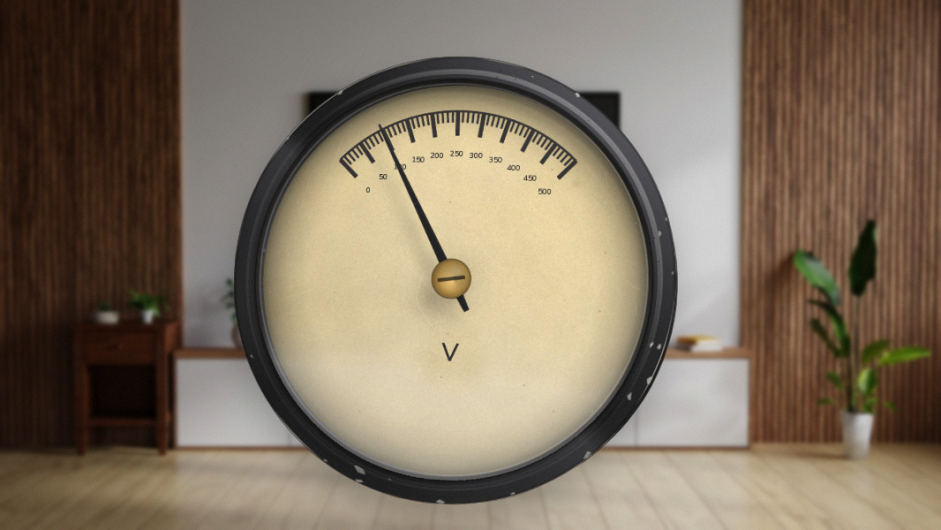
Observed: 100 V
